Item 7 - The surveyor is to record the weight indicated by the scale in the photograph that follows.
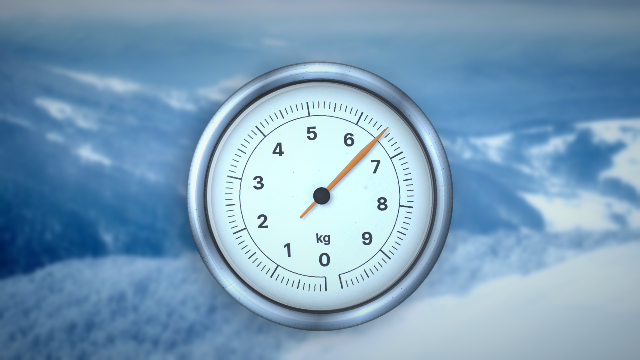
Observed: 6.5 kg
